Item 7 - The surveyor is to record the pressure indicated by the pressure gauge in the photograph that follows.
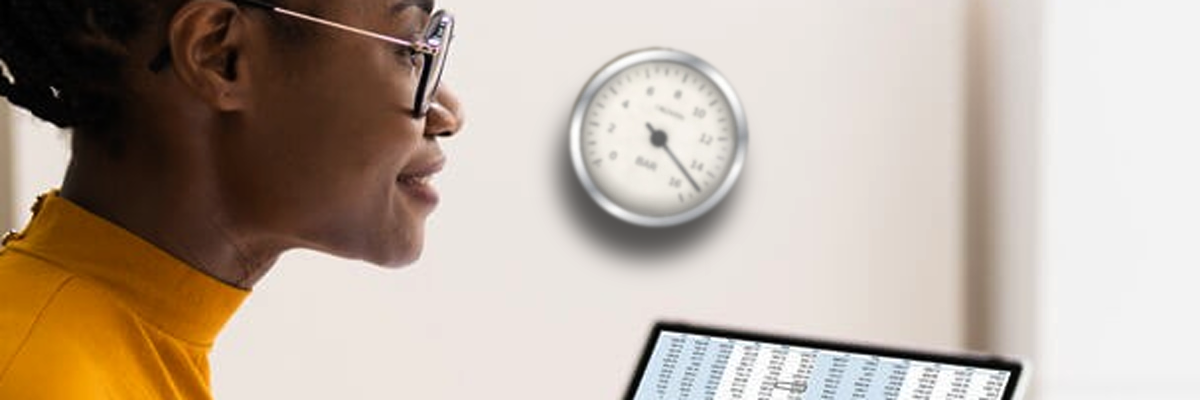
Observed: 15 bar
